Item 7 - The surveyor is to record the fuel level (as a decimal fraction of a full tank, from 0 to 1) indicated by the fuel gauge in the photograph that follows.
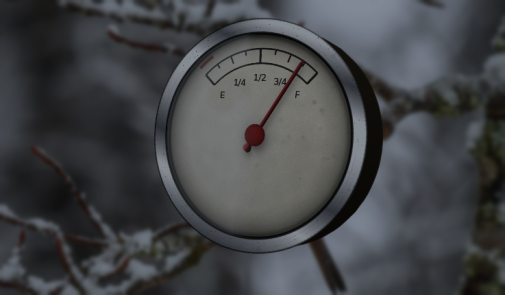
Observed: 0.875
